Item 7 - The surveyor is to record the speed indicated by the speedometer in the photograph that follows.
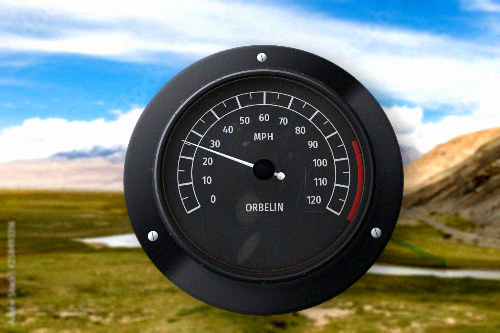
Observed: 25 mph
